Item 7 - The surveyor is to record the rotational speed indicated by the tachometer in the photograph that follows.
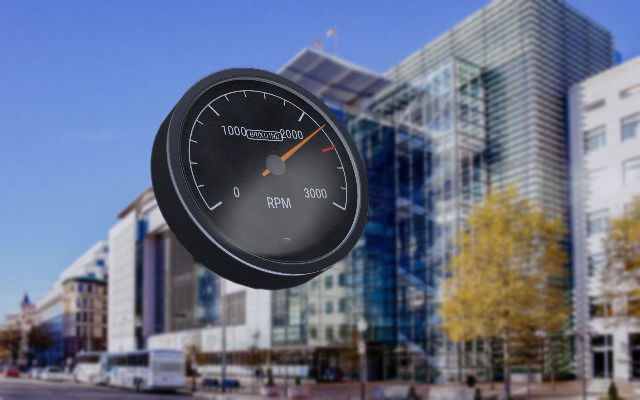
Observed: 2200 rpm
